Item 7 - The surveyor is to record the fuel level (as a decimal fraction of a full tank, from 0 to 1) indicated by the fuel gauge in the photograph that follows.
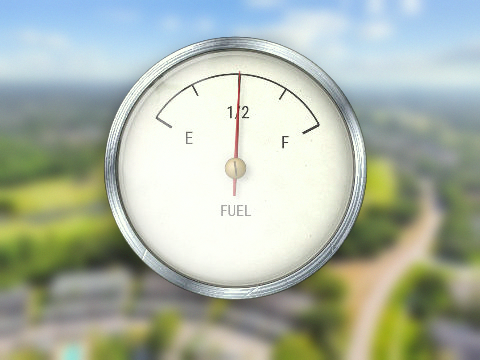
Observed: 0.5
